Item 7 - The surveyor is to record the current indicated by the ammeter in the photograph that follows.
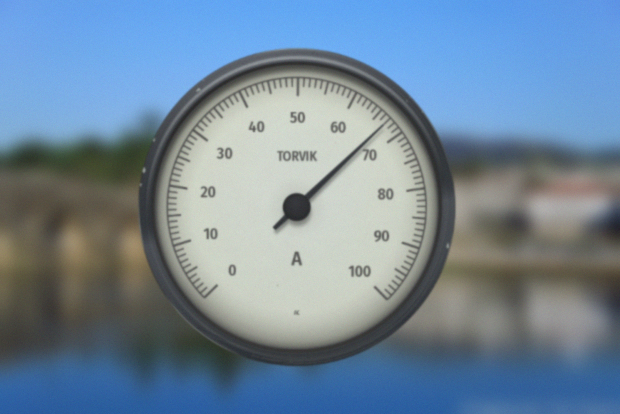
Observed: 67 A
